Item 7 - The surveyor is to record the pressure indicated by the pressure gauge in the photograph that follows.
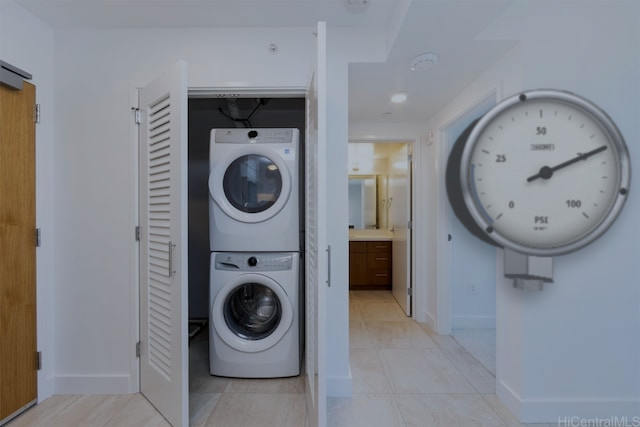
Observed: 75 psi
